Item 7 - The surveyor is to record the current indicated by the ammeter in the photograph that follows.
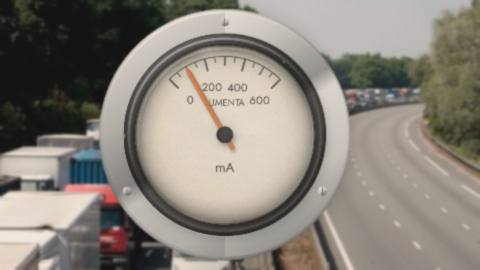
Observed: 100 mA
